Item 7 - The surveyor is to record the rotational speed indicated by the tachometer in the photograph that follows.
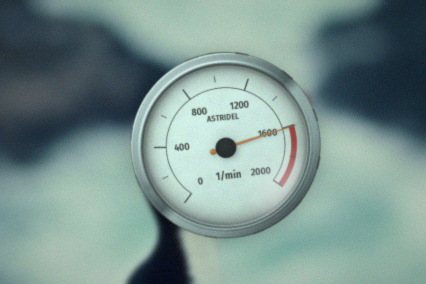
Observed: 1600 rpm
